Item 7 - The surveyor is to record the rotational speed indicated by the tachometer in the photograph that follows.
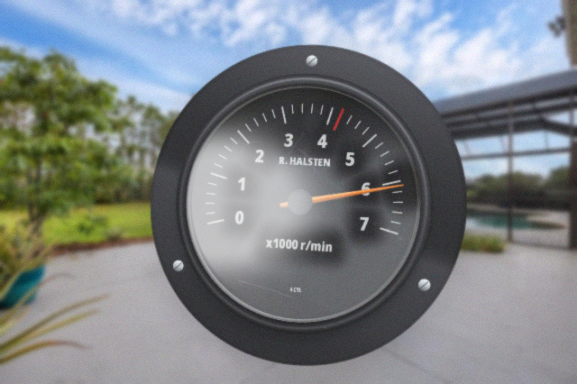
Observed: 6100 rpm
